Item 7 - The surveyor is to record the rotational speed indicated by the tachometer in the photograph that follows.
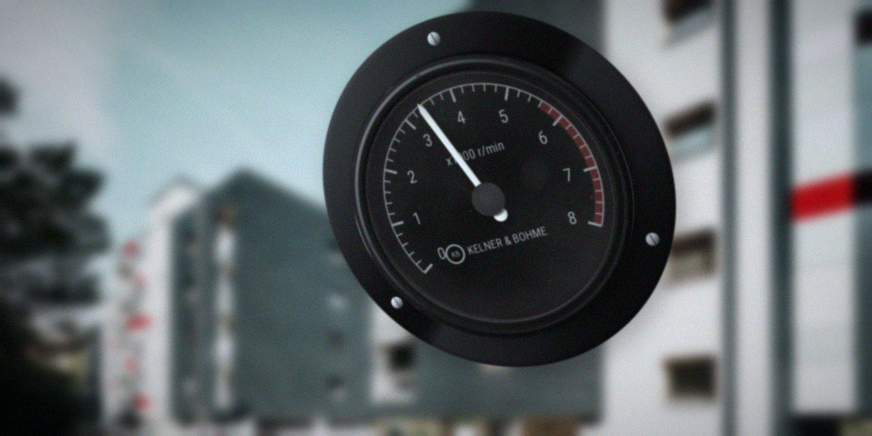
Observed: 3400 rpm
